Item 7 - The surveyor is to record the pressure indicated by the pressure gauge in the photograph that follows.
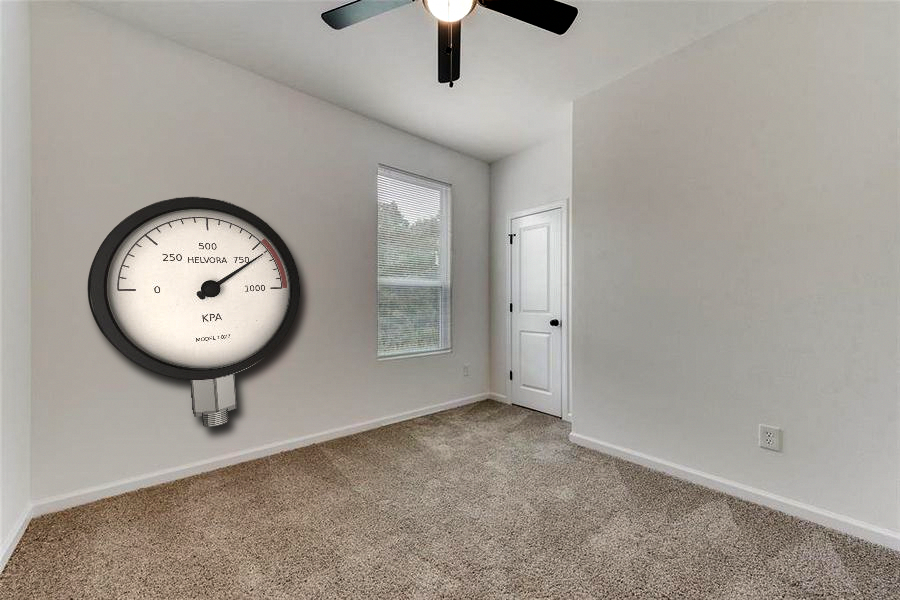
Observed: 800 kPa
